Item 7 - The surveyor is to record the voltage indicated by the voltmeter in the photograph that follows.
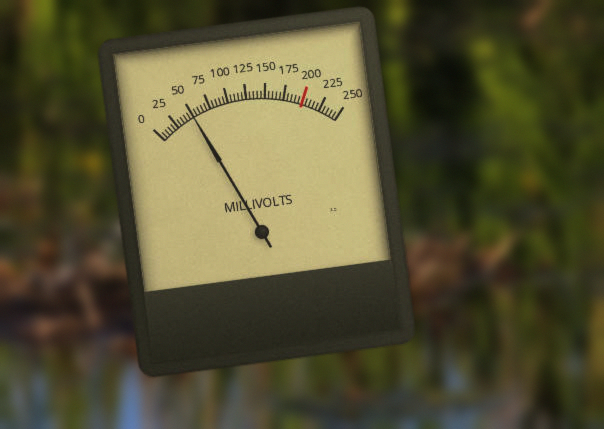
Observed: 50 mV
